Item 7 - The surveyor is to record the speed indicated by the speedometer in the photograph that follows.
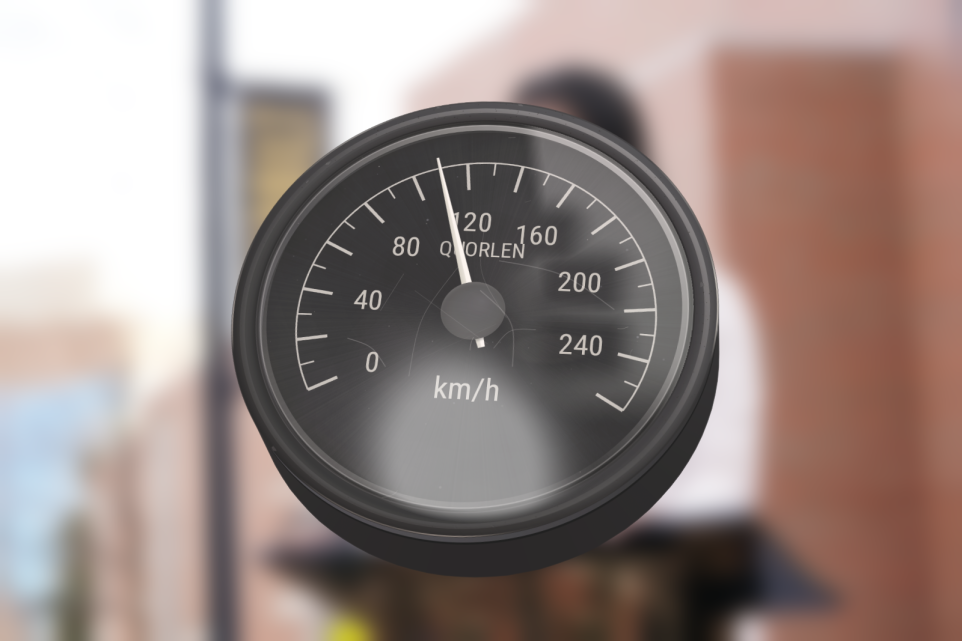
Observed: 110 km/h
